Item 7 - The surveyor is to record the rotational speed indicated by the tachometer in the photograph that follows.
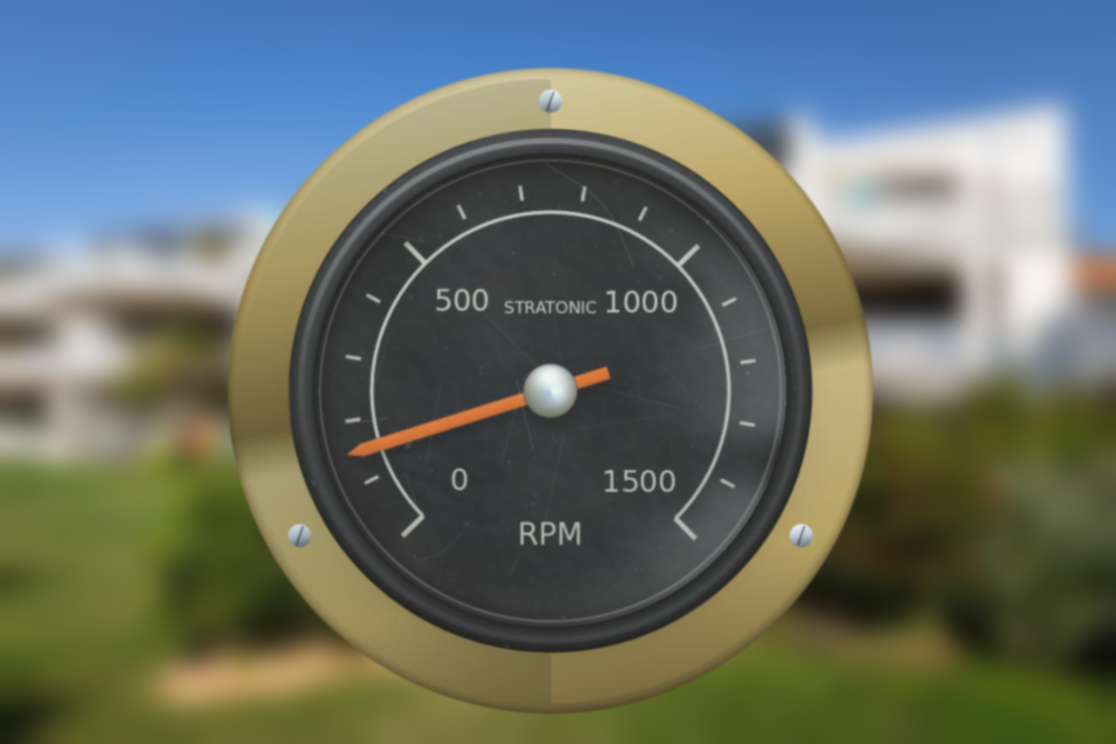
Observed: 150 rpm
